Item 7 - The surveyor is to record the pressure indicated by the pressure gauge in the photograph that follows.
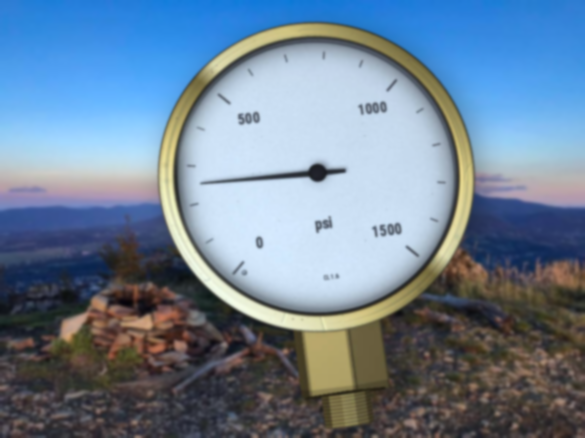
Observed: 250 psi
